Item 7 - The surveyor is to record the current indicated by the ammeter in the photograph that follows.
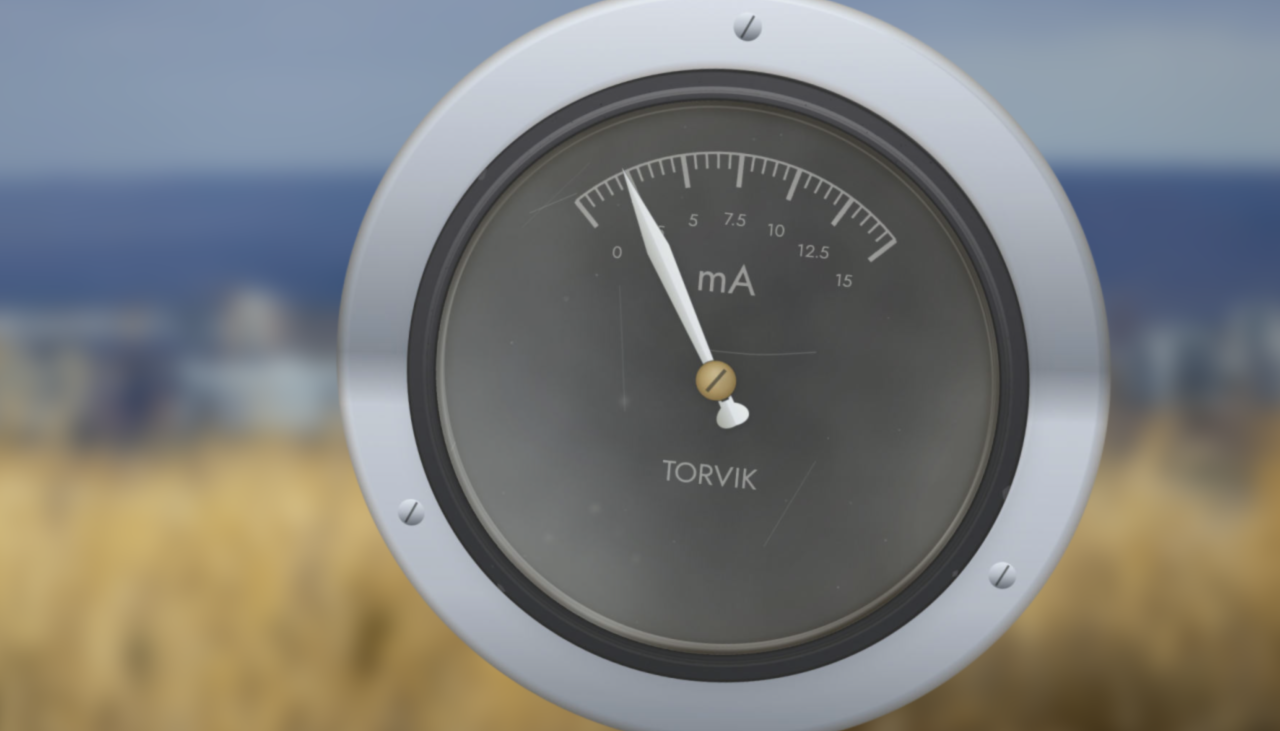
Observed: 2.5 mA
